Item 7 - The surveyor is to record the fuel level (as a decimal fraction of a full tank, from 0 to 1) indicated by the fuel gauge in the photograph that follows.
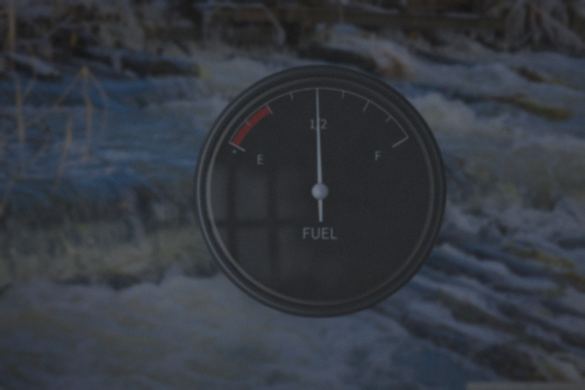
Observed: 0.5
